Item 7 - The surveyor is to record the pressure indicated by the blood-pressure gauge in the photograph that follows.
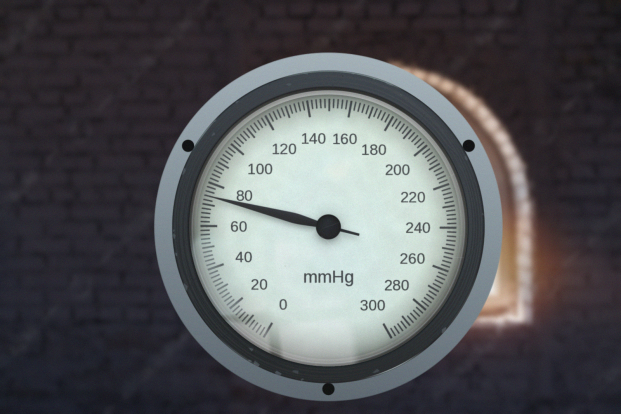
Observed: 74 mmHg
